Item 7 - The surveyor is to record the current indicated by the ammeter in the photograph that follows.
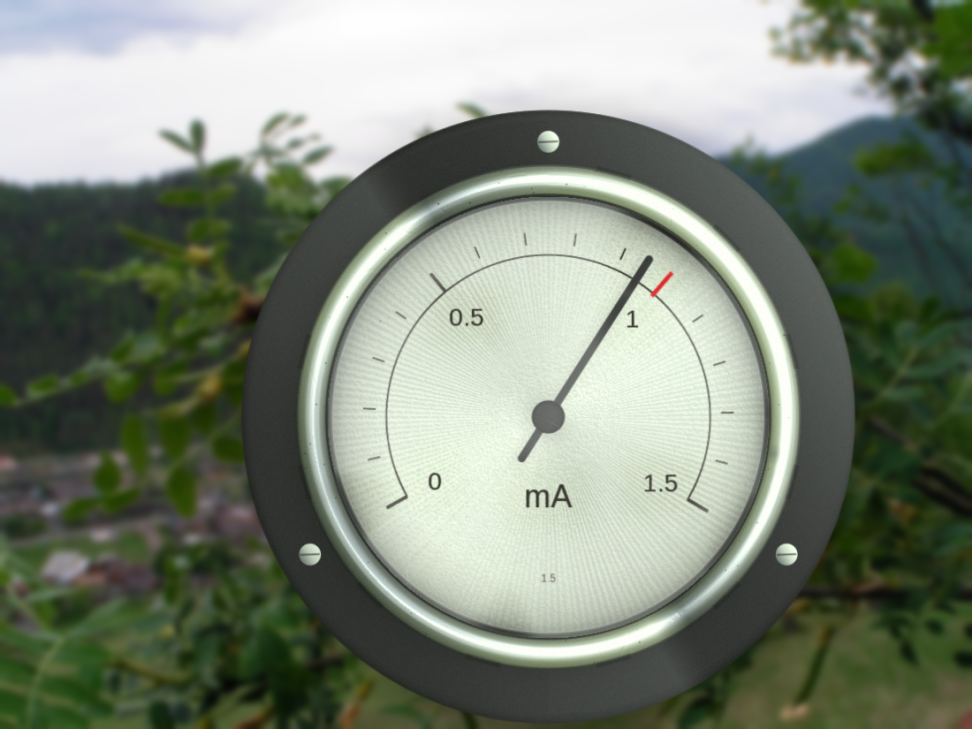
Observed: 0.95 mA
